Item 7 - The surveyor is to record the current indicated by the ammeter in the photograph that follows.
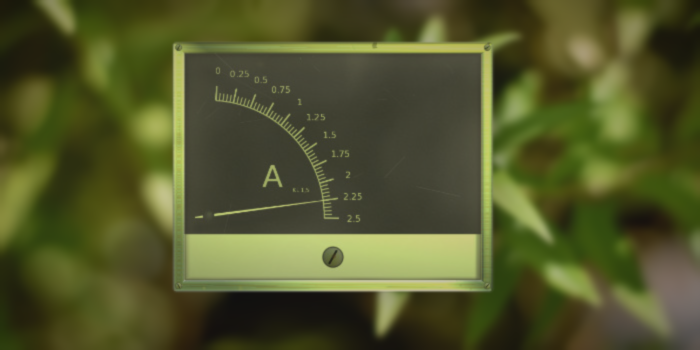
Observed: 2.25 A
